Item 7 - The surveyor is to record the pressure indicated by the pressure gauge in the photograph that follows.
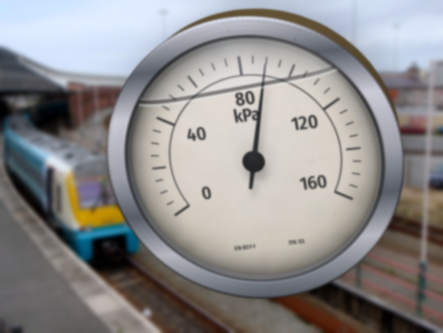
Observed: 90 kPa
